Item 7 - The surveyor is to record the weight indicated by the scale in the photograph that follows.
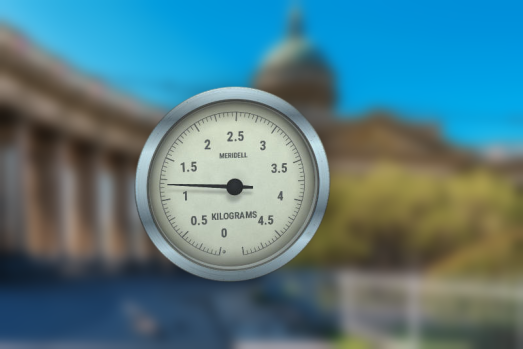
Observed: 1.2 kg
